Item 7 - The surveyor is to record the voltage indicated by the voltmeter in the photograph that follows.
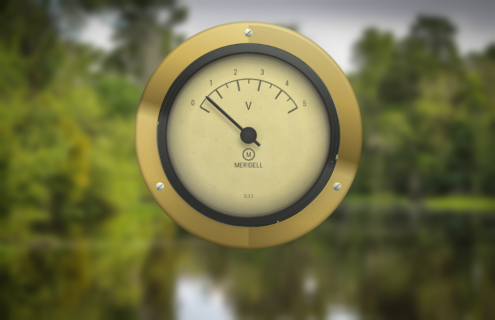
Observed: 0.5 V
